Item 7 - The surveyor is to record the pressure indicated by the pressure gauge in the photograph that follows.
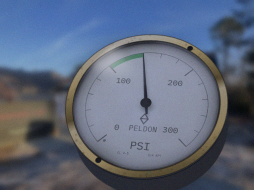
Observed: 140 psi
